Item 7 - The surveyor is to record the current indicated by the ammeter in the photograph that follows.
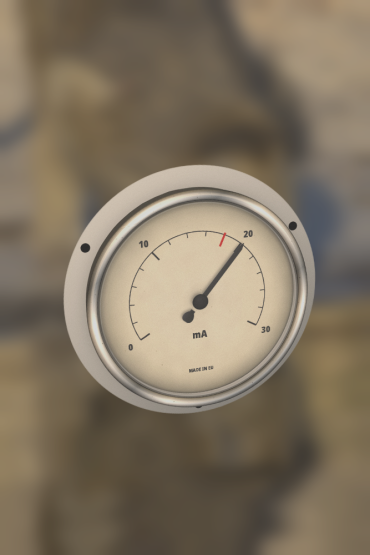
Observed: 20 mA
